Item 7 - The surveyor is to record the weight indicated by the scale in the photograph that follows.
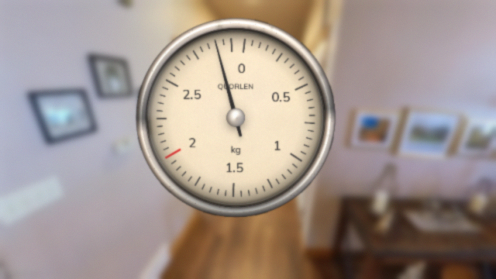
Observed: 2.9 kg
